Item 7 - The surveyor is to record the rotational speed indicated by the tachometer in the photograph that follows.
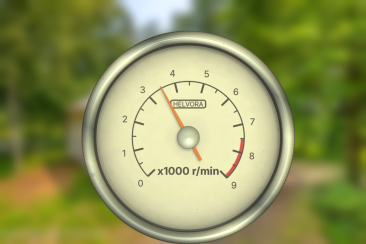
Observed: 3500 rpm
